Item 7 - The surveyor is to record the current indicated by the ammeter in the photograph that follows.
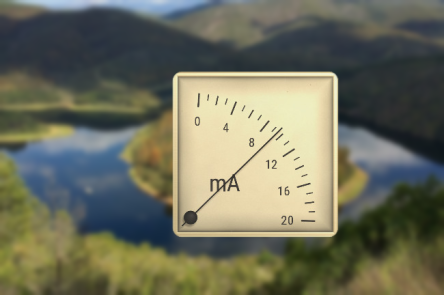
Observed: 9.5 mA
